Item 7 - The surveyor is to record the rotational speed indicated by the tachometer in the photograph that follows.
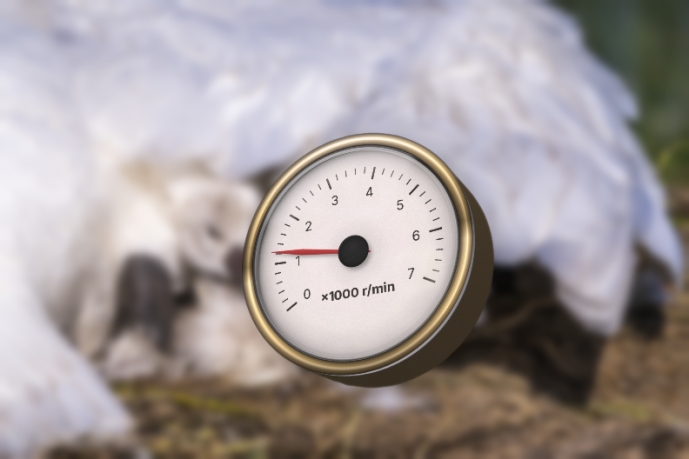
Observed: 1200 rpm
